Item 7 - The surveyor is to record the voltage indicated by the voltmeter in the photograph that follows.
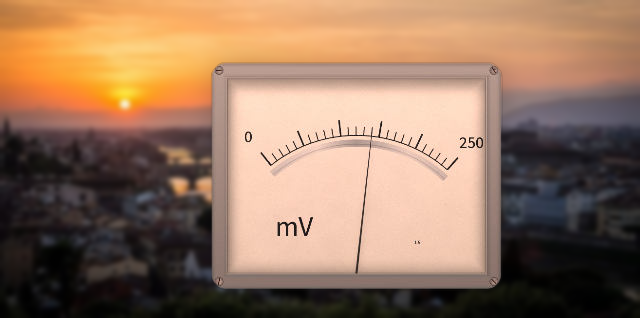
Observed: 140 mV
